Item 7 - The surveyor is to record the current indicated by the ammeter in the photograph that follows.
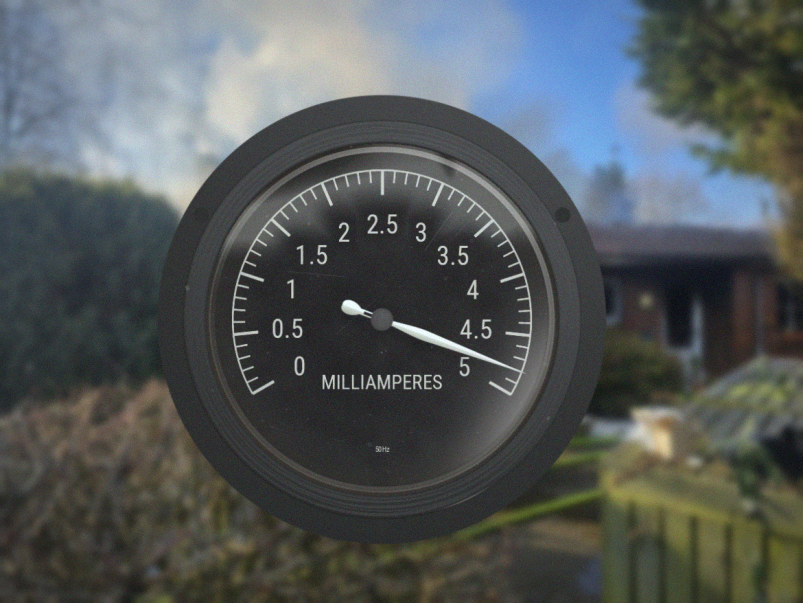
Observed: 4.8 mA
